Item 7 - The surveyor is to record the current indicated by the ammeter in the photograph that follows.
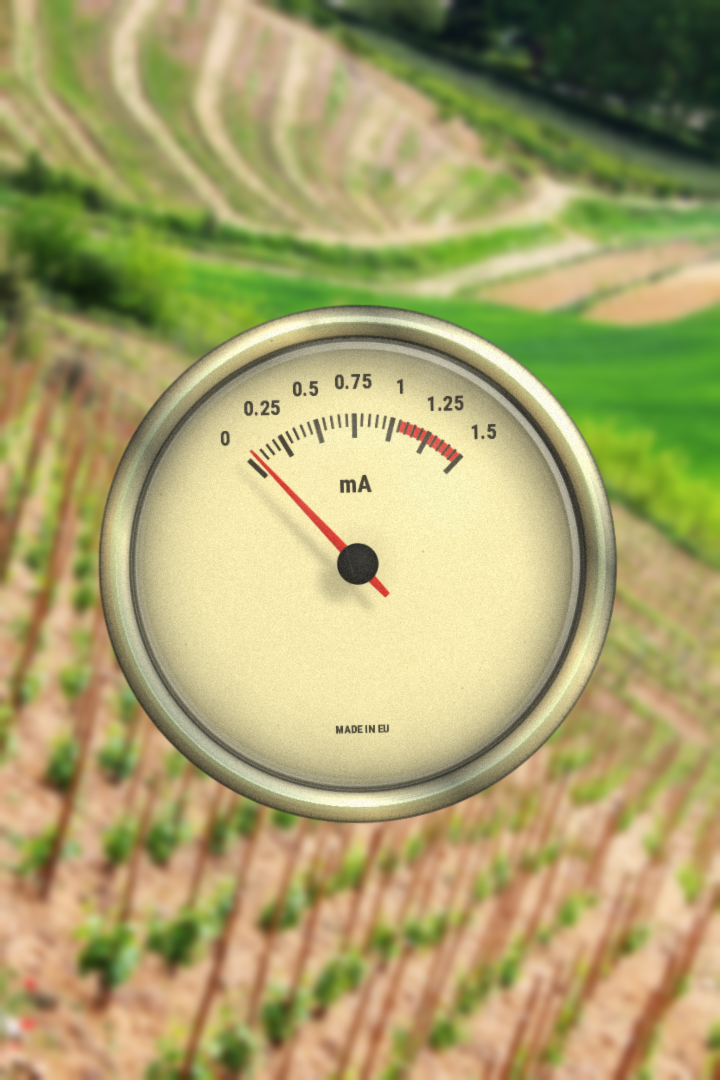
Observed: 0.05 mA
